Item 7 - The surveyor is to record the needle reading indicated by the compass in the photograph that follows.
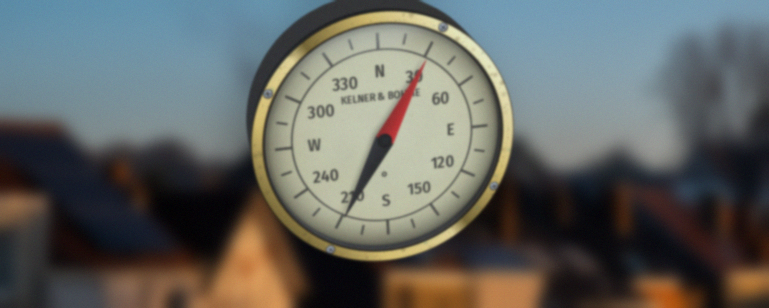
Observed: 30 °
